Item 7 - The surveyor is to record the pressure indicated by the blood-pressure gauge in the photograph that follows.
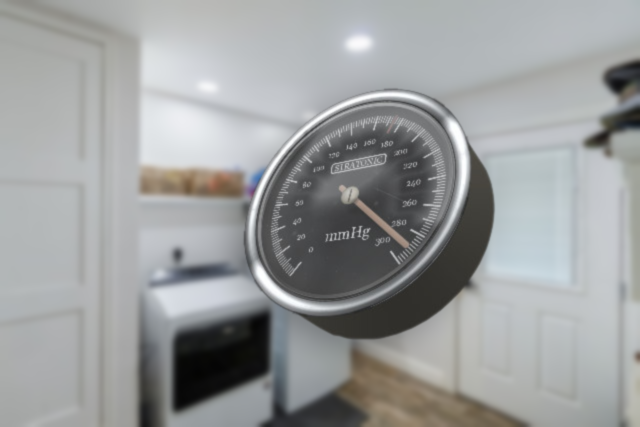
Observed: 290 mmHg
